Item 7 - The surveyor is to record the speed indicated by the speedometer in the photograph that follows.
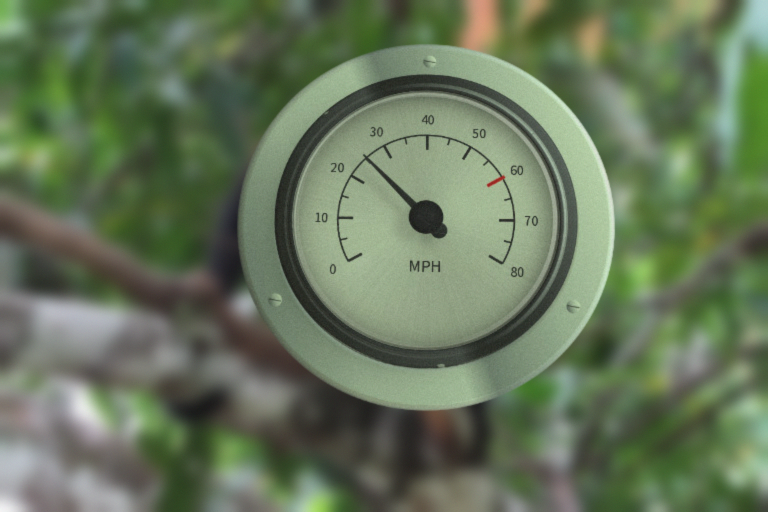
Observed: 25 mph
